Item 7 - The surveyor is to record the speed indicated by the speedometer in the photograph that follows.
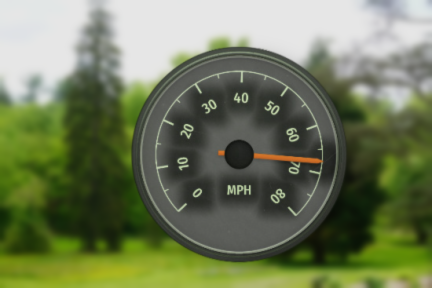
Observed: 67.5 mph
